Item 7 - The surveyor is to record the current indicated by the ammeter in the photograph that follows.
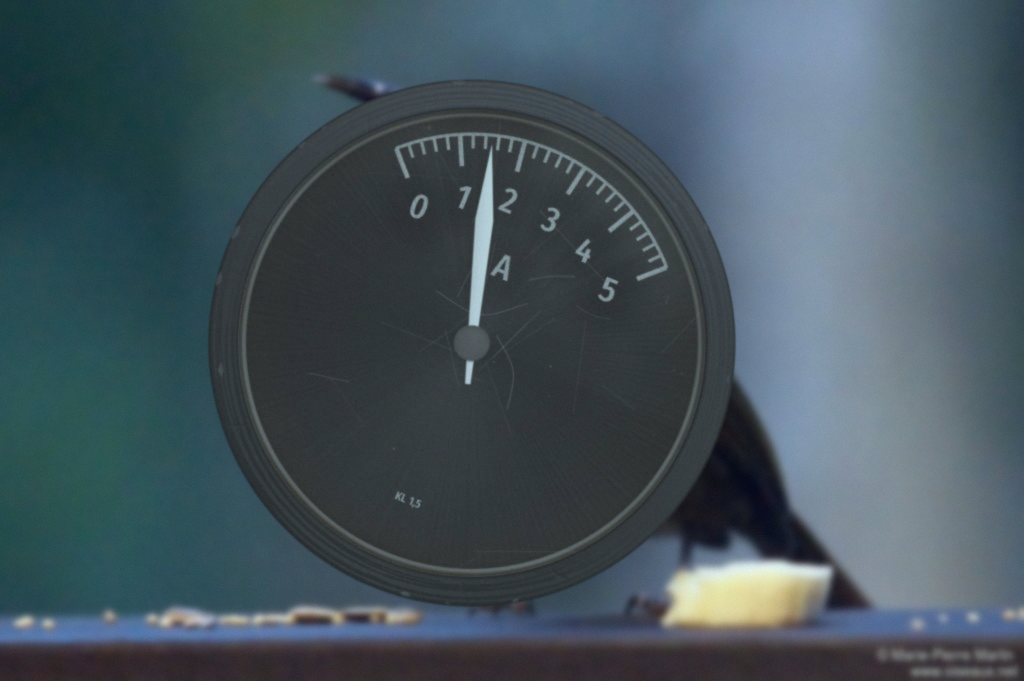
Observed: 1.5 A
